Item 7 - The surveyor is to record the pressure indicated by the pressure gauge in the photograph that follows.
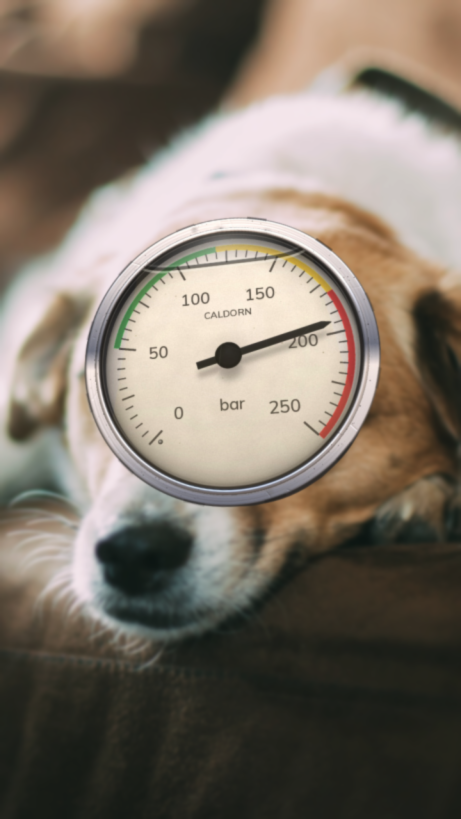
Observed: 195 bar
